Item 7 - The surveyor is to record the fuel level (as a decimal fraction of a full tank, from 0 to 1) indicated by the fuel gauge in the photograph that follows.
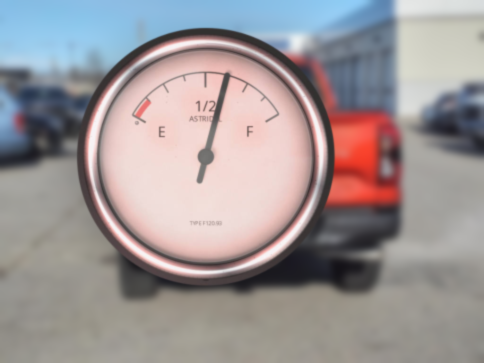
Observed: 0.625
